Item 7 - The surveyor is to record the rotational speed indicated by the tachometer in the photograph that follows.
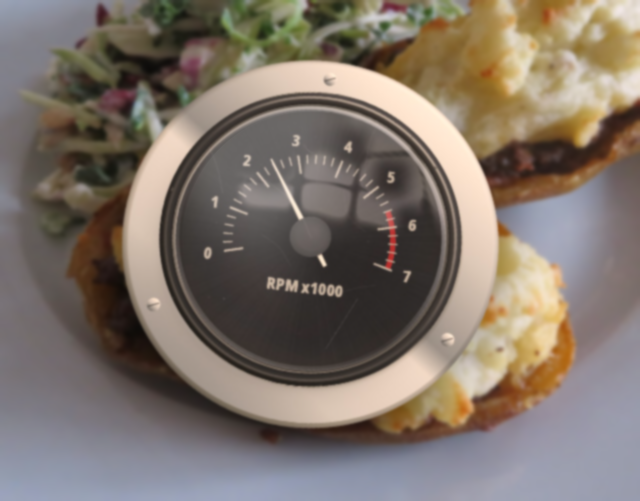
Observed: 2400 rpm
